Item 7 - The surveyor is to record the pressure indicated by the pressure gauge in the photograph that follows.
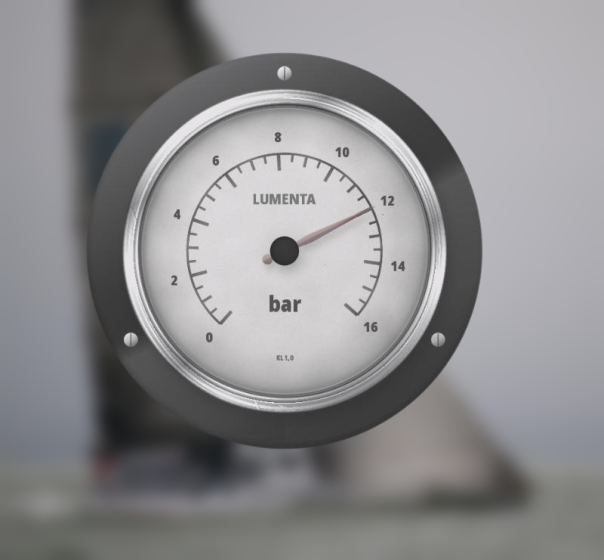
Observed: 12 bar
